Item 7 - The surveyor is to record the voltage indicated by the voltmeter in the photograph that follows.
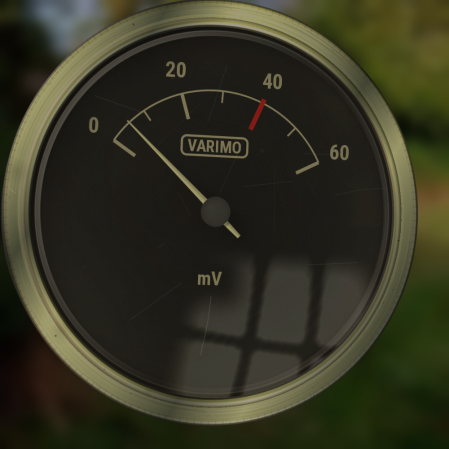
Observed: 5 mV
